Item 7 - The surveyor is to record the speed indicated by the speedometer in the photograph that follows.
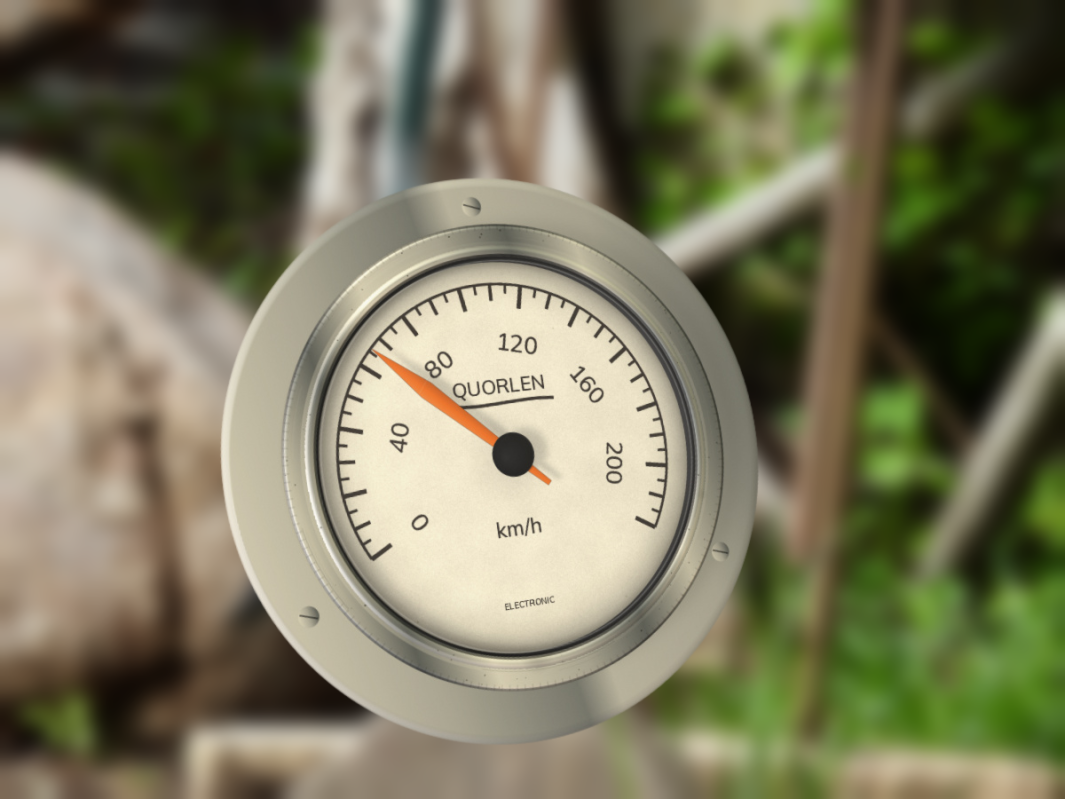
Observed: 65 km/h
